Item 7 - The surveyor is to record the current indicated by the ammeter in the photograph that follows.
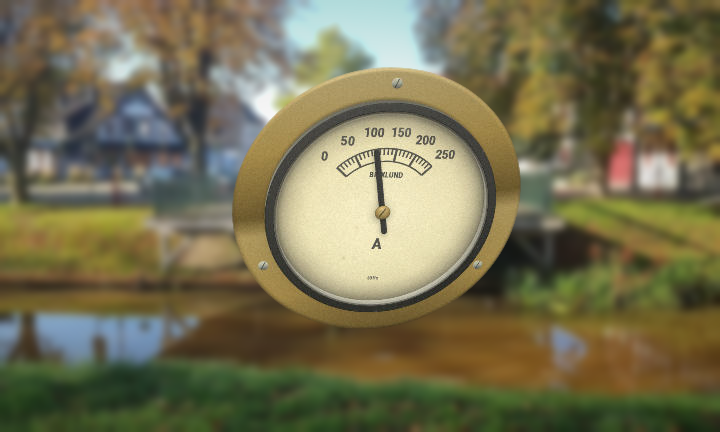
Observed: 100 A
